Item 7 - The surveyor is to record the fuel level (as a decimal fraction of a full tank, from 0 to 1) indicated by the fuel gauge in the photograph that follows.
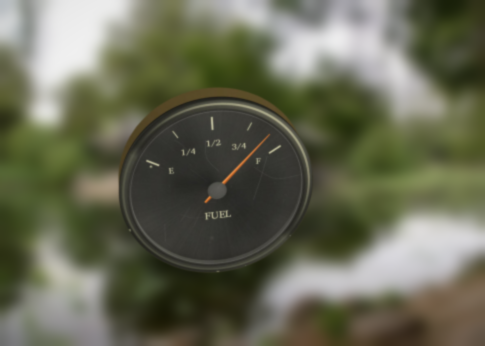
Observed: 0.875
